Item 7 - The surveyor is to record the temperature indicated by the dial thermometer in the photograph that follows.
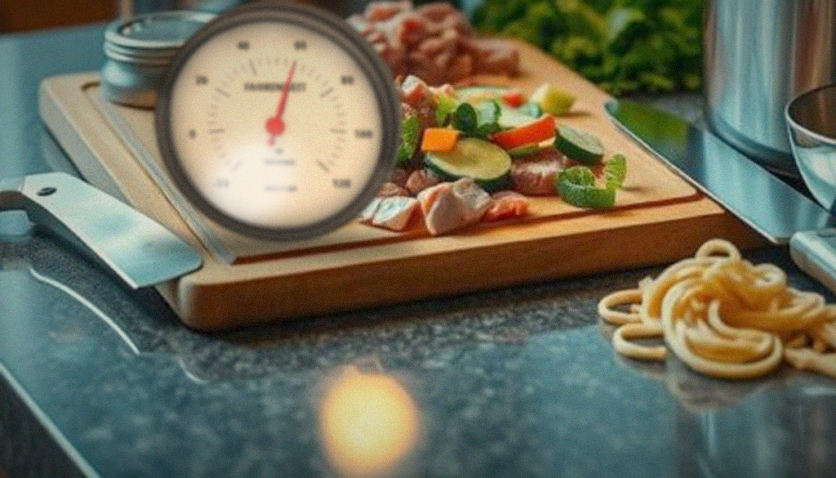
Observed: 60 °F
